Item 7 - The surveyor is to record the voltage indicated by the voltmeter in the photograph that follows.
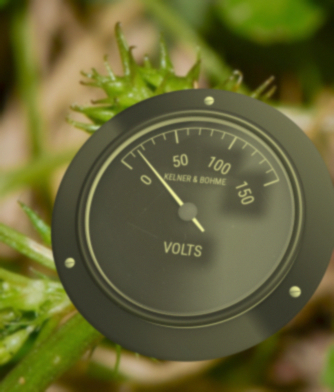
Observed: 15 V
